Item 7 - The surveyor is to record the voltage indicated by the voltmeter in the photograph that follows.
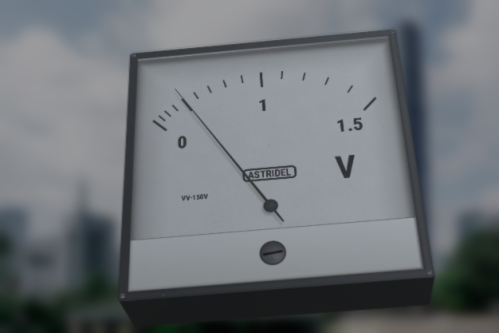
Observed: 0.5 V
